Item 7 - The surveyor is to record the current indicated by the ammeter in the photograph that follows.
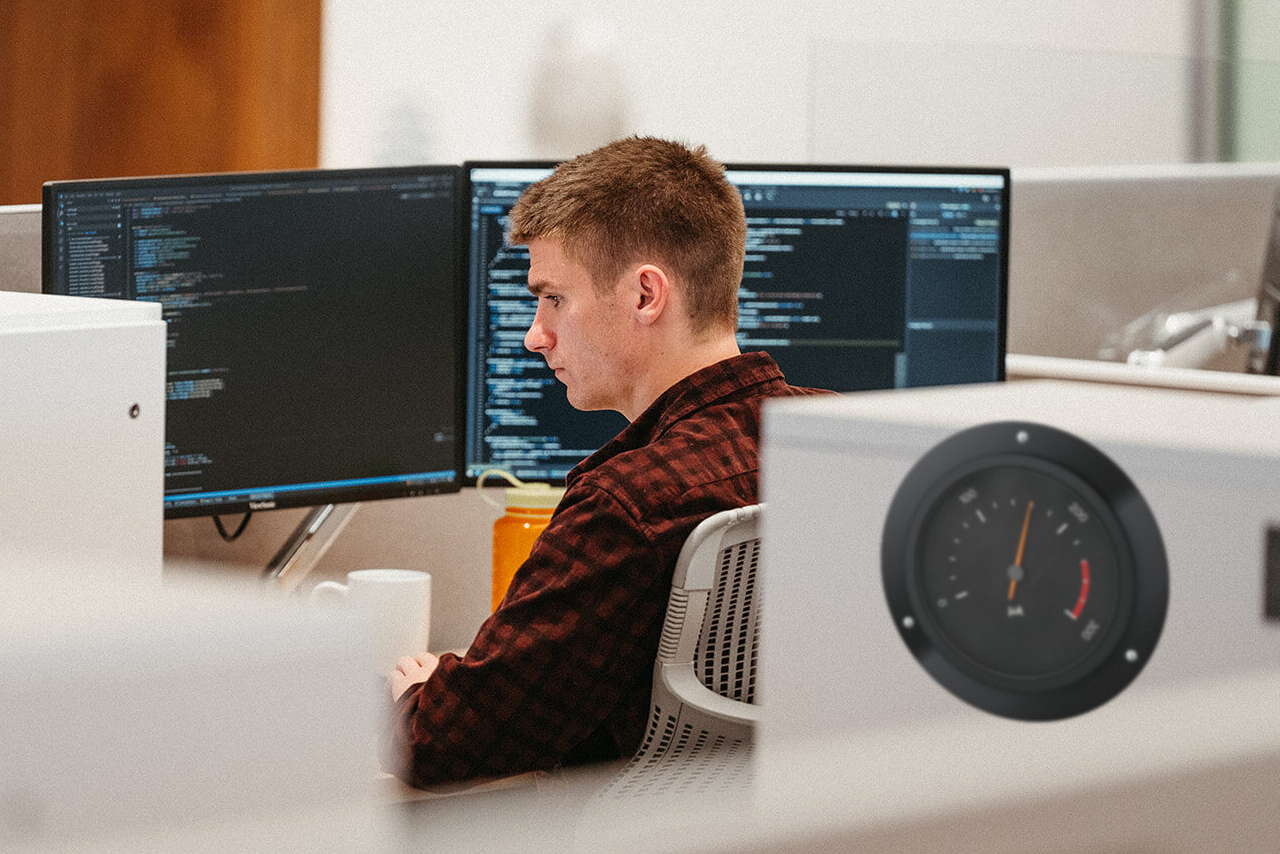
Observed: 160 µA
